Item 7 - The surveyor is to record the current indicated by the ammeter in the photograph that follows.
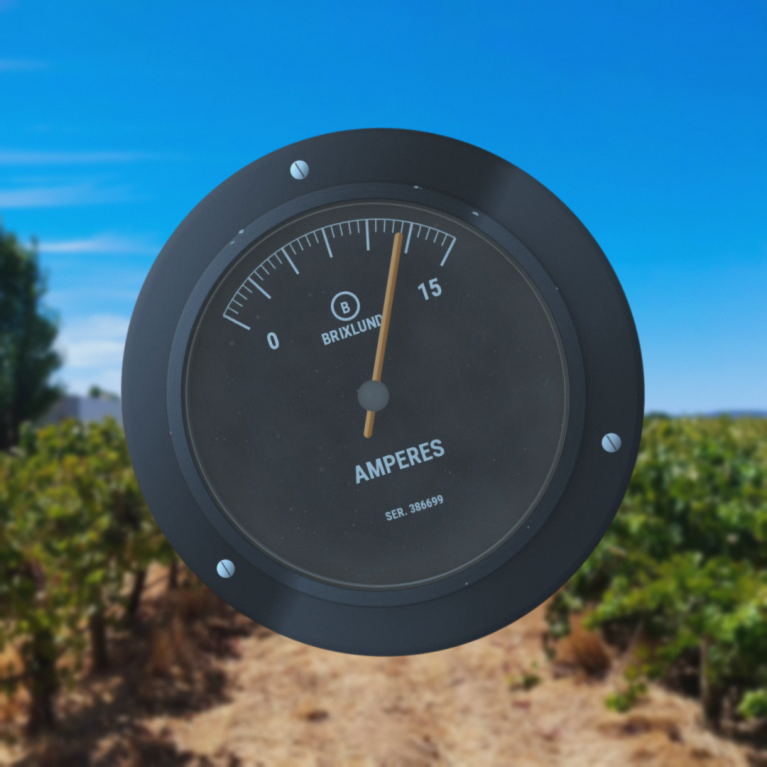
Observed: 12 A
